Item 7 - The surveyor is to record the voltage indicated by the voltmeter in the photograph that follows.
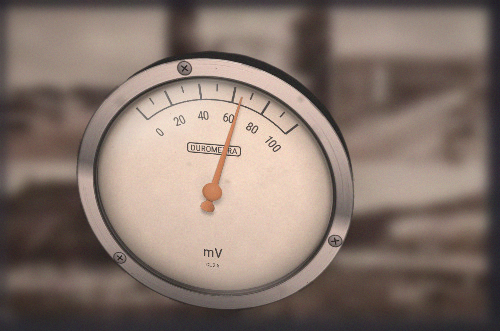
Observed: 65 mV
